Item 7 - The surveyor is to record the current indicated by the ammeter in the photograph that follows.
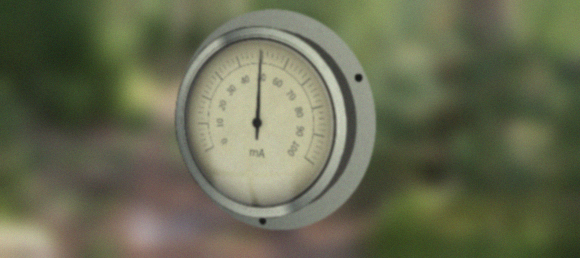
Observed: 50 mA
